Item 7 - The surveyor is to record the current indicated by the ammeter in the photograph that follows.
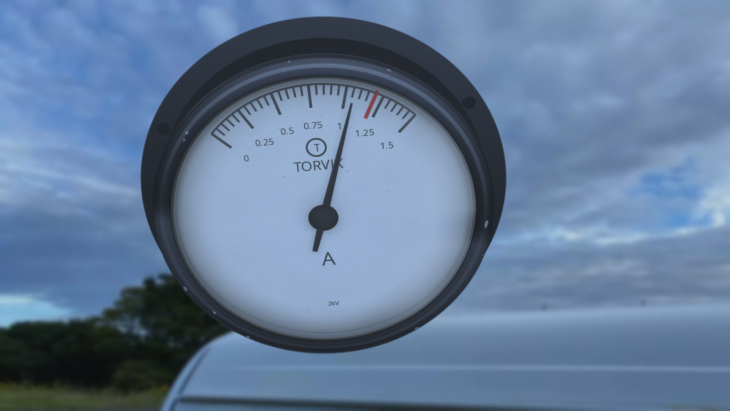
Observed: 1.05 A
